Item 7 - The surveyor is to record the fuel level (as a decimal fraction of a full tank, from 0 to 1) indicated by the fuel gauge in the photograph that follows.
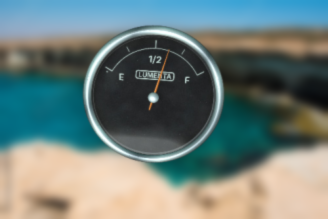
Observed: 0.625
